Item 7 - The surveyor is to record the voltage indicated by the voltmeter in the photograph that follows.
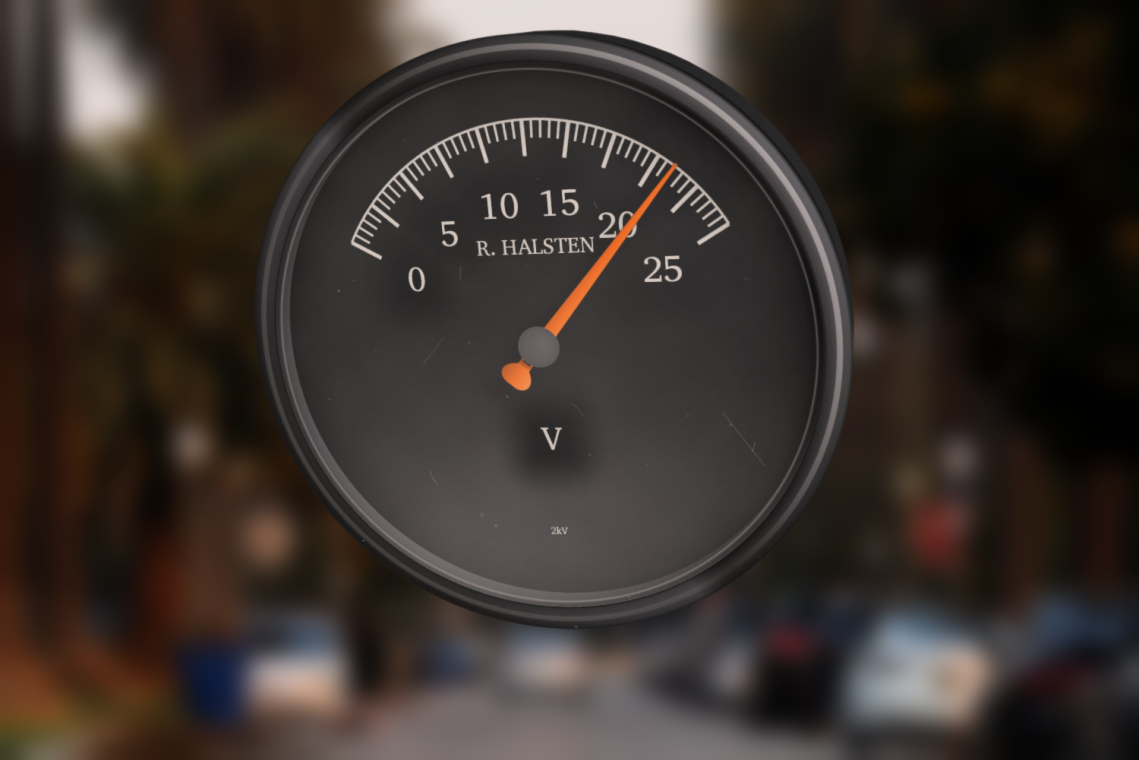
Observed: 21 V
